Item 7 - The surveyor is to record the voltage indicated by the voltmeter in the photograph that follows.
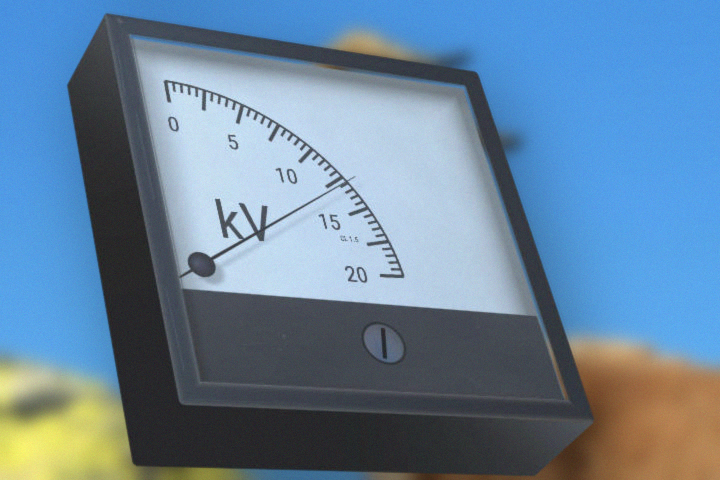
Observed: 13 kV
